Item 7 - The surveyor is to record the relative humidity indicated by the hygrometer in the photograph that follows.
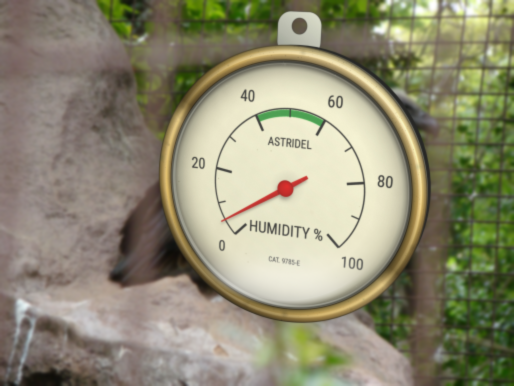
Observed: 5 %
